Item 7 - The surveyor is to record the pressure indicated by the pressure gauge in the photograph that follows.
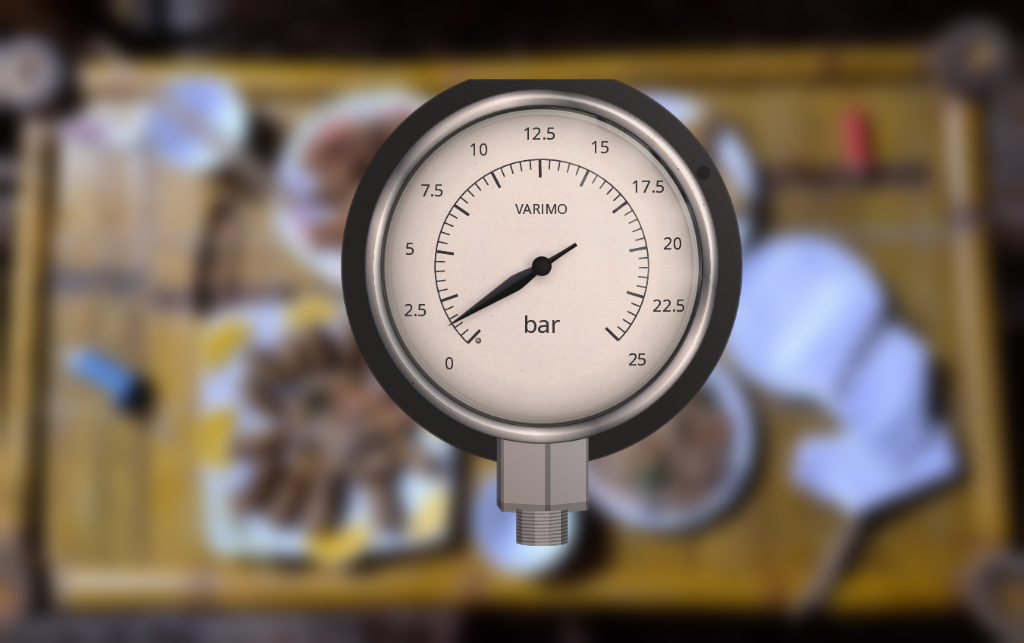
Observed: 1.25 bar
